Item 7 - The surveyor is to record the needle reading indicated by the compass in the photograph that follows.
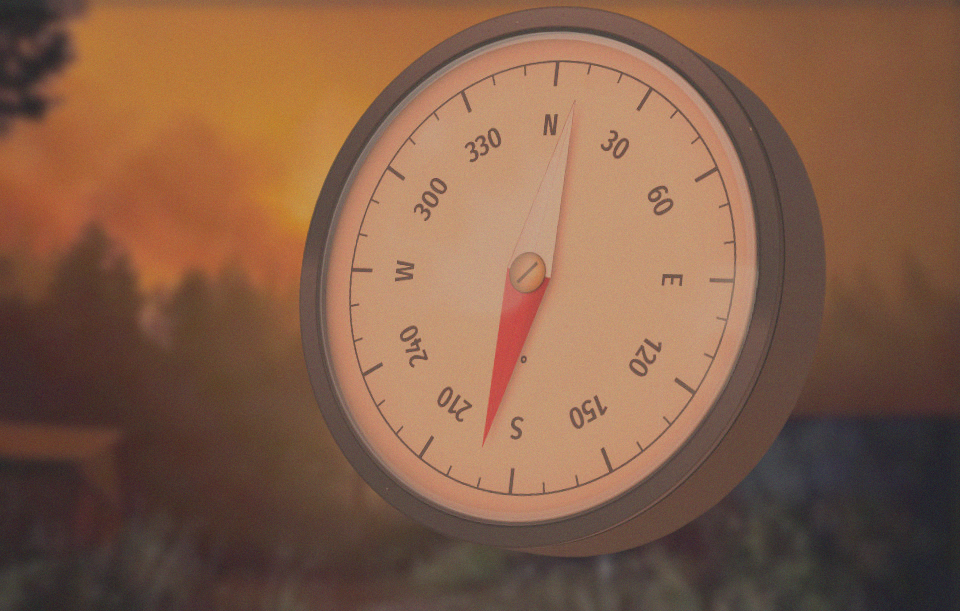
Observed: 190 °
